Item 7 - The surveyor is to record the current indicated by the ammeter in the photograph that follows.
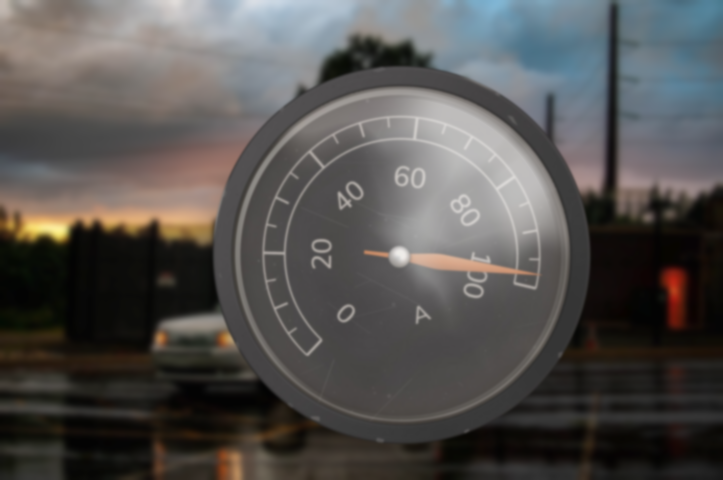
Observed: 97.5 A
